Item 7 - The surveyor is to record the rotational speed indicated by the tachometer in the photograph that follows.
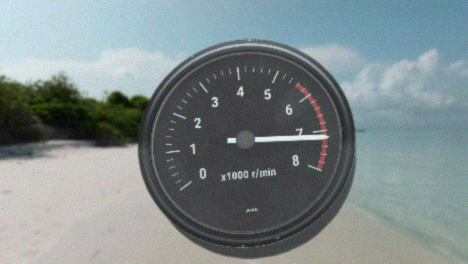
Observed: 7200 rpm
